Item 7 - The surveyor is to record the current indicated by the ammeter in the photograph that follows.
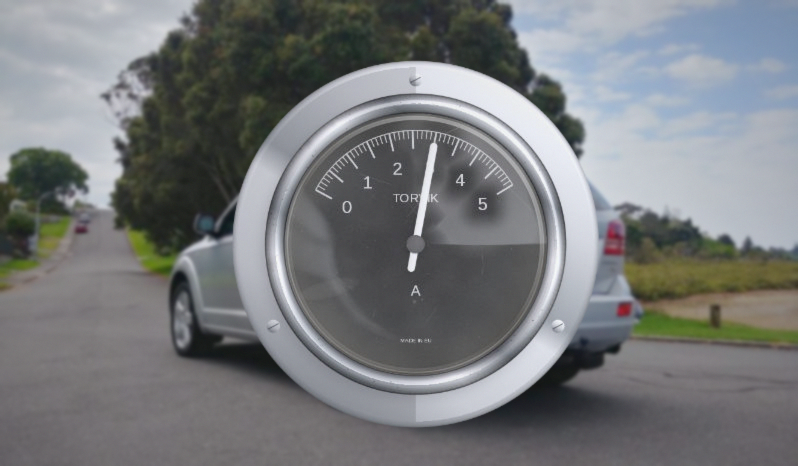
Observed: 3 A
